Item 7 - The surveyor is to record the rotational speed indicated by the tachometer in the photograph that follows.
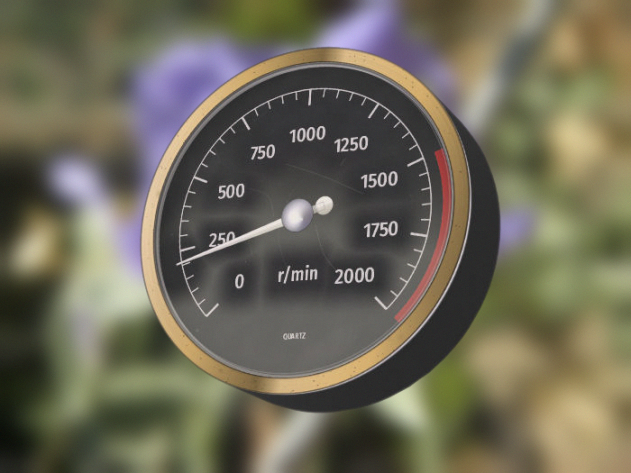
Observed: 200 rpm
